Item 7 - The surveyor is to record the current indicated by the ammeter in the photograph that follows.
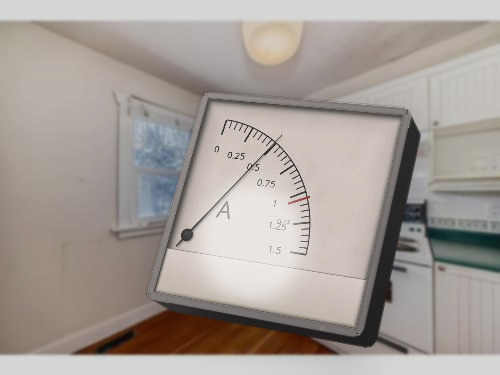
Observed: 0.5 A
